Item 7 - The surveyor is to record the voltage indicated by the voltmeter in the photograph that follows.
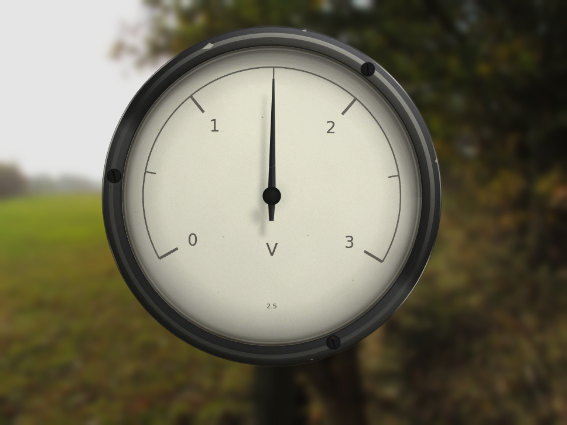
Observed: 1.5 V
